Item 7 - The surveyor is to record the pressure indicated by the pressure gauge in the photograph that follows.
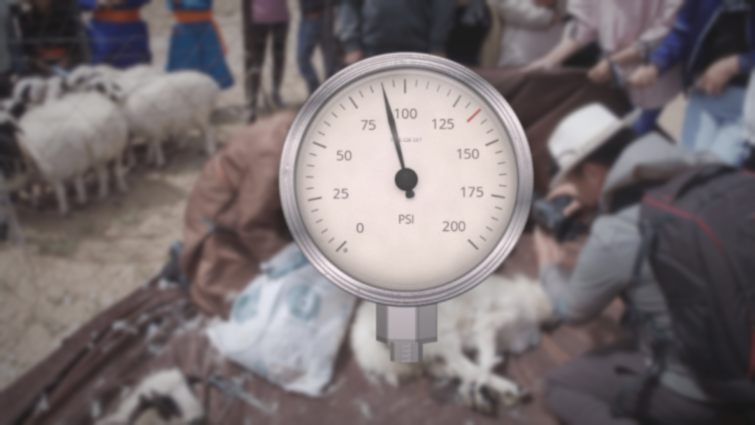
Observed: 90 psi
